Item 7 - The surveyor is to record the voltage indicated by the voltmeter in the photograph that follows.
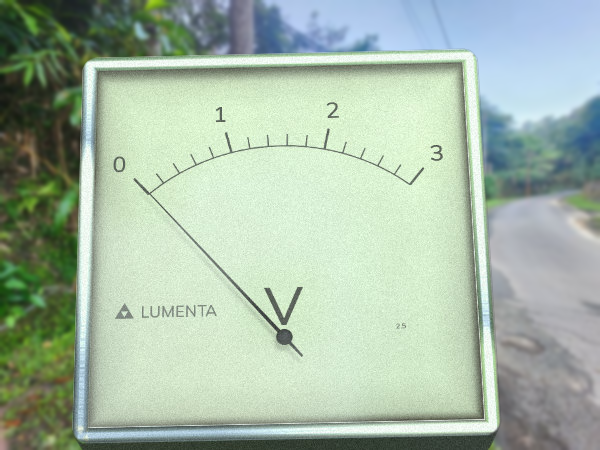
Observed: 0 V
